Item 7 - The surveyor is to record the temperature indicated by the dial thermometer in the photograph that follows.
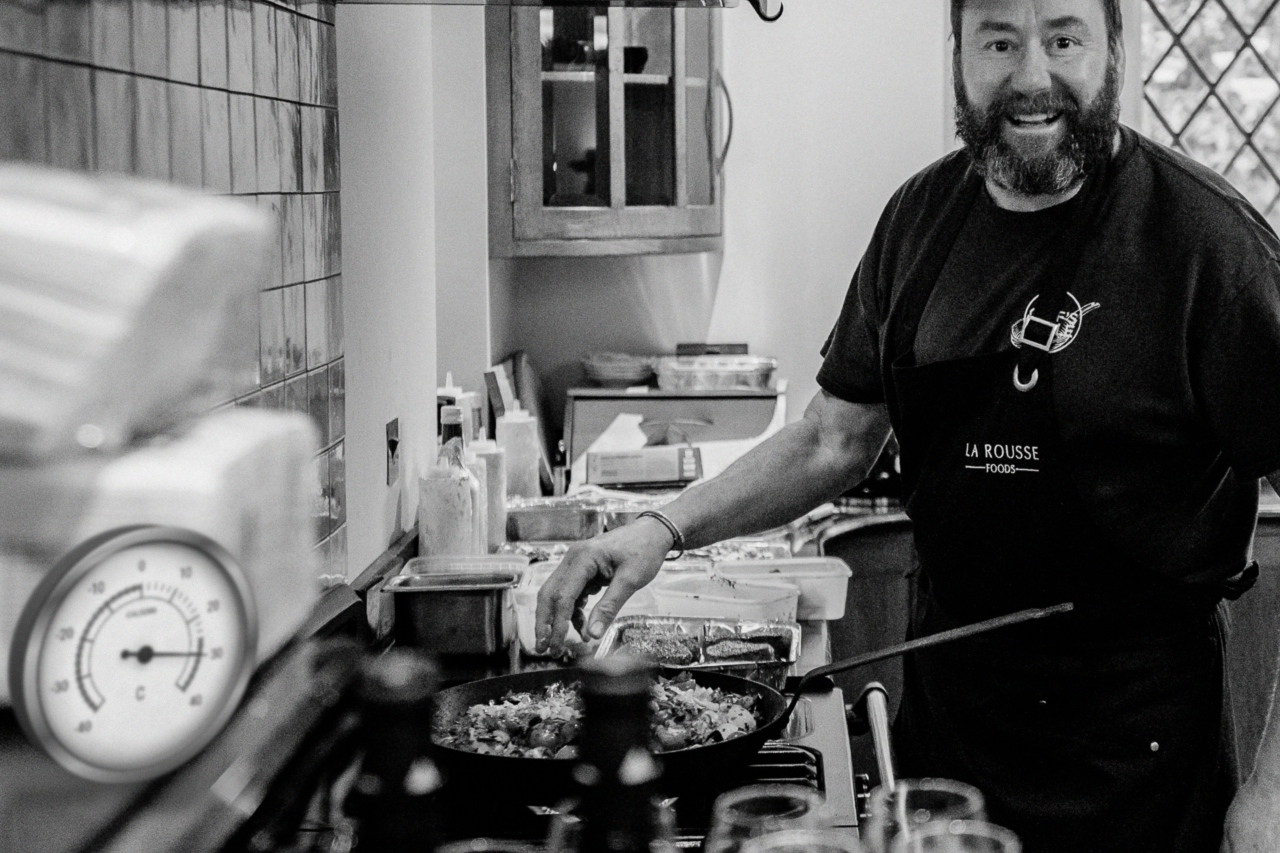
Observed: 30 °C
